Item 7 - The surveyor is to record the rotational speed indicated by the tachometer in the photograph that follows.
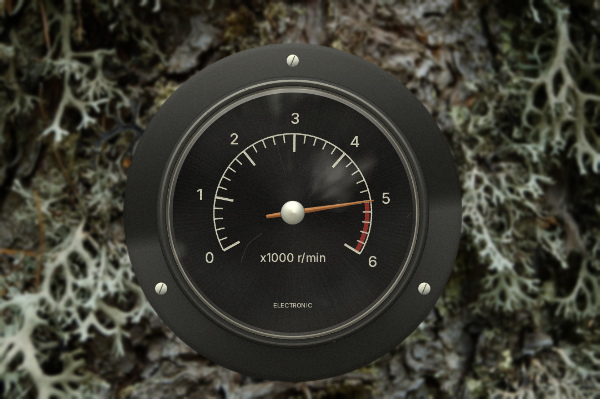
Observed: 5000 rpm
